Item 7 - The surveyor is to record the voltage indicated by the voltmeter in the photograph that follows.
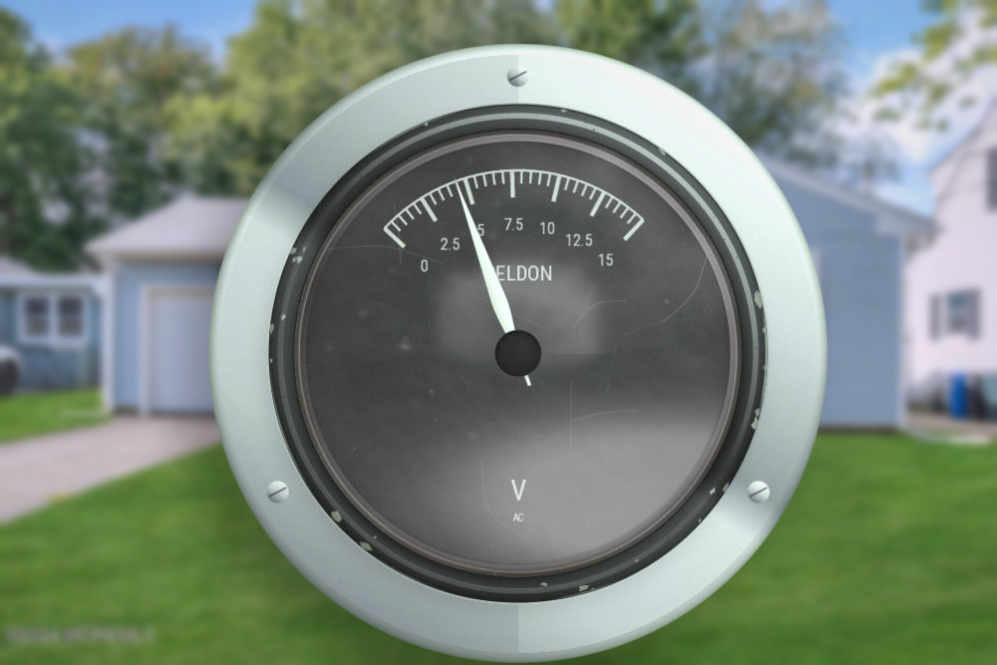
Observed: 4.5 V
